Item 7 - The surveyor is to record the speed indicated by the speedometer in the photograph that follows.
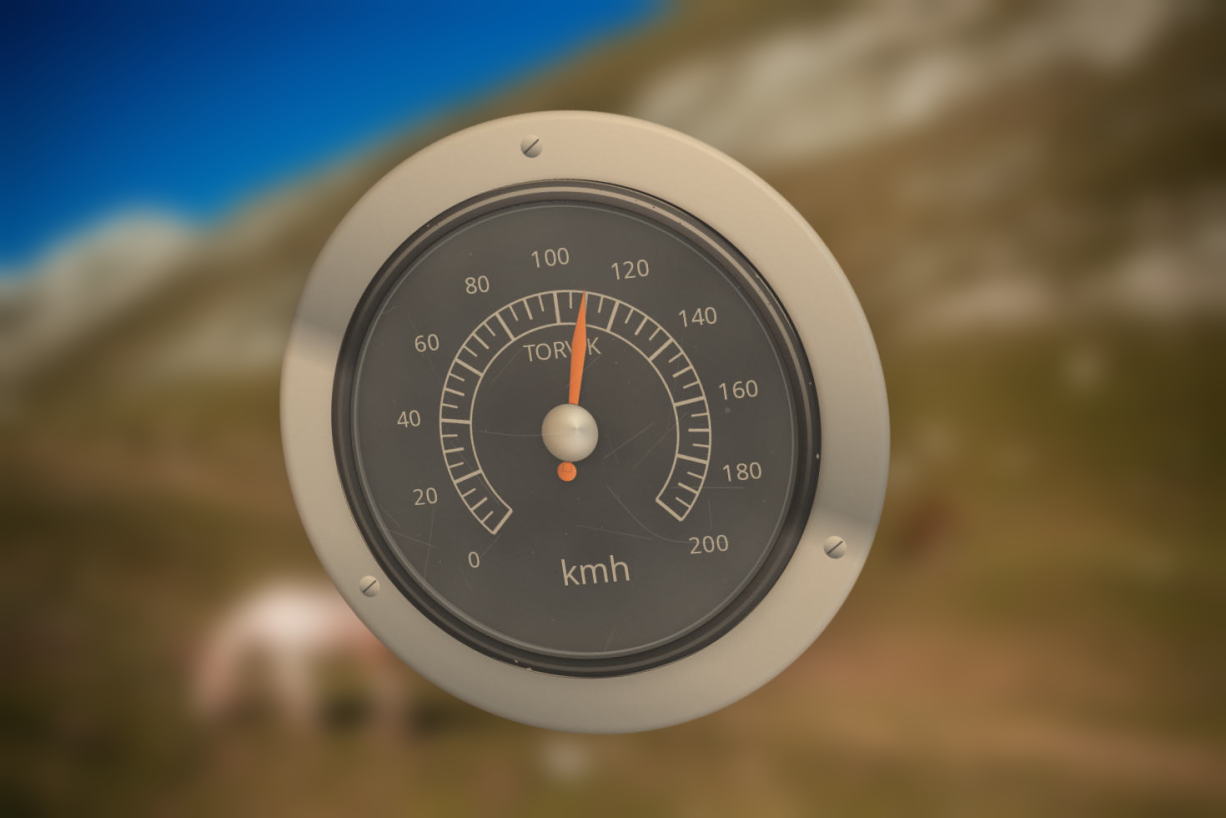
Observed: 110 km/h
